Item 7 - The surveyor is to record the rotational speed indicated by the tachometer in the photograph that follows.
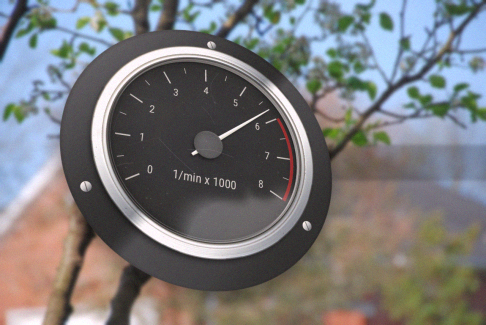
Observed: 5750 rpm
